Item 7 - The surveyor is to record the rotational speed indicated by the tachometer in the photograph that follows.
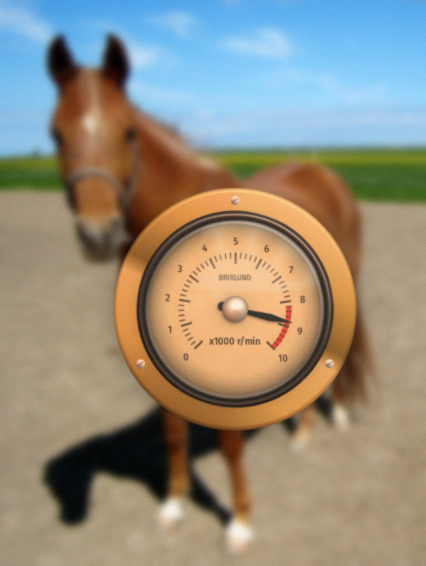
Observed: 8800 rpm
